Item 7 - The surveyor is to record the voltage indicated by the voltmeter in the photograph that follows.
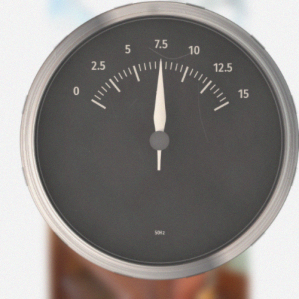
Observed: 7.5 V
